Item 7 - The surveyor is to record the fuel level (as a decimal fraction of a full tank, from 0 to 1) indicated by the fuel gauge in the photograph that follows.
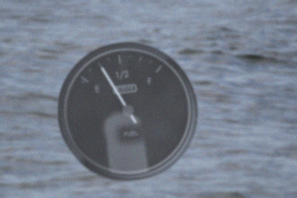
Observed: 0.25
